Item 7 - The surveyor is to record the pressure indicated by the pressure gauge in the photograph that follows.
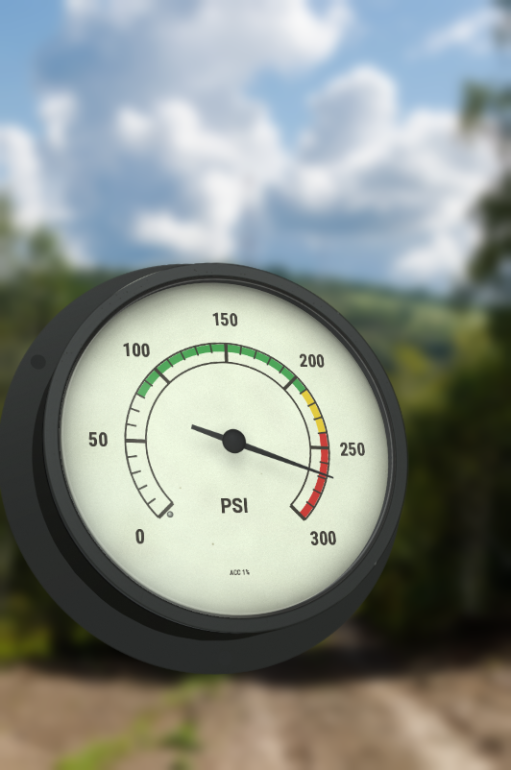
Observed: 270 psi
